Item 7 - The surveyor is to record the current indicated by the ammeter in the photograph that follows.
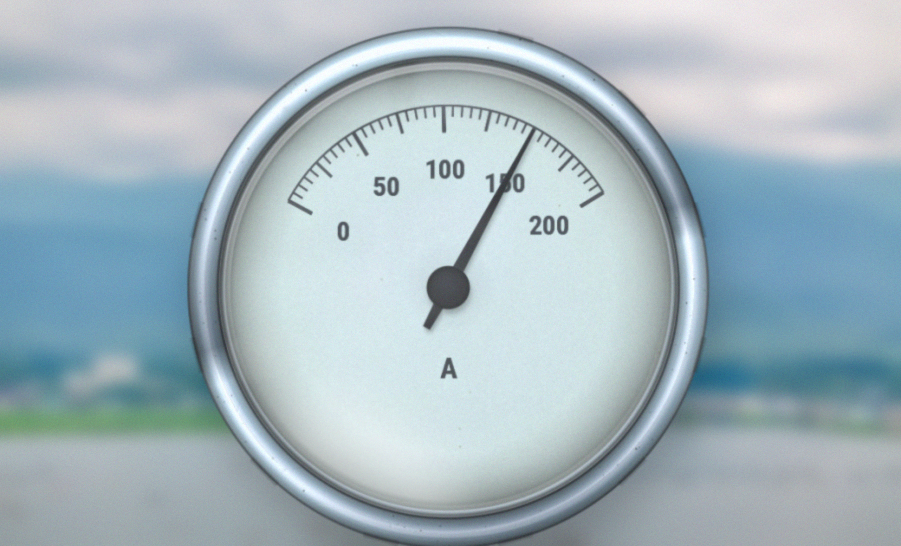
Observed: 150 A
